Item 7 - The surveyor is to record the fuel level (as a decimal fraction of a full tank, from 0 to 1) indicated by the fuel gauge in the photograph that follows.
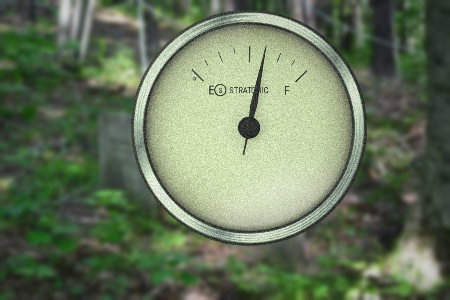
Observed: 0.625
